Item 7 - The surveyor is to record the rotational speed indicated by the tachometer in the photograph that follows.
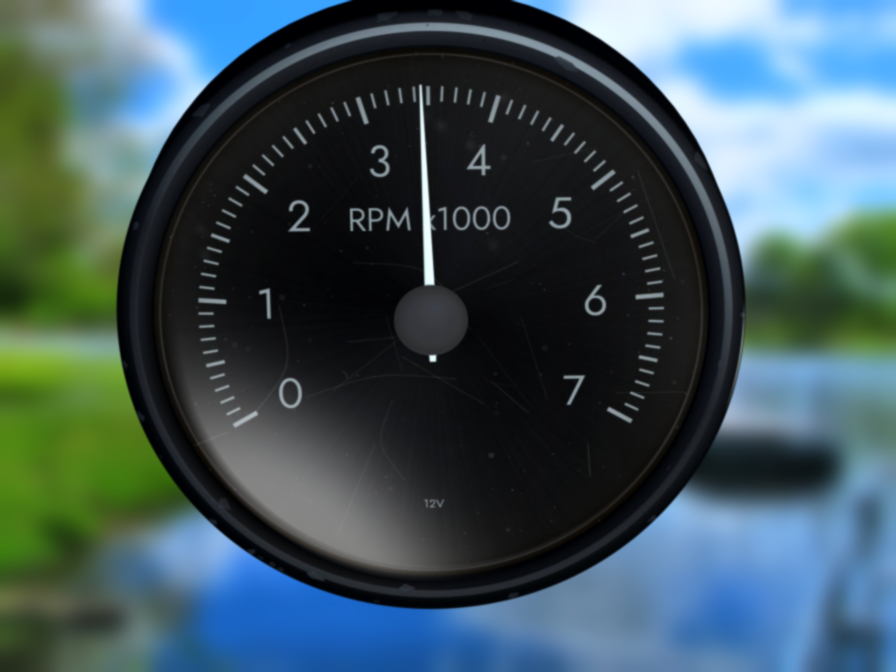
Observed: 3450 rpm
